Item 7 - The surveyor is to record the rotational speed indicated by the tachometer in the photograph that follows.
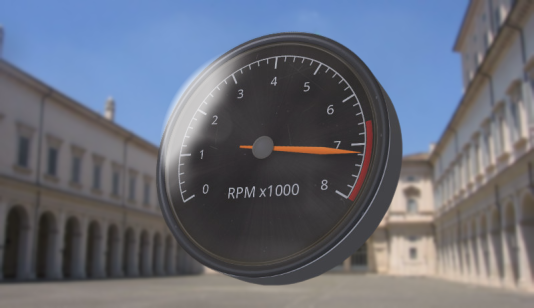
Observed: 7200 rpm
